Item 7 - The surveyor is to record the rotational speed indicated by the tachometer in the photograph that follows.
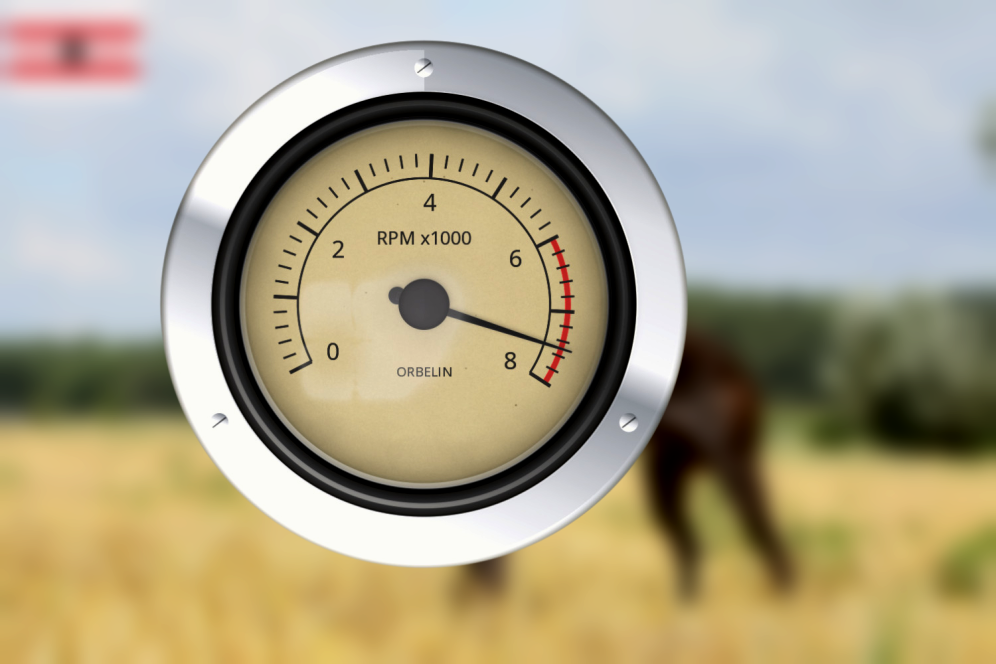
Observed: 7500 rpm
